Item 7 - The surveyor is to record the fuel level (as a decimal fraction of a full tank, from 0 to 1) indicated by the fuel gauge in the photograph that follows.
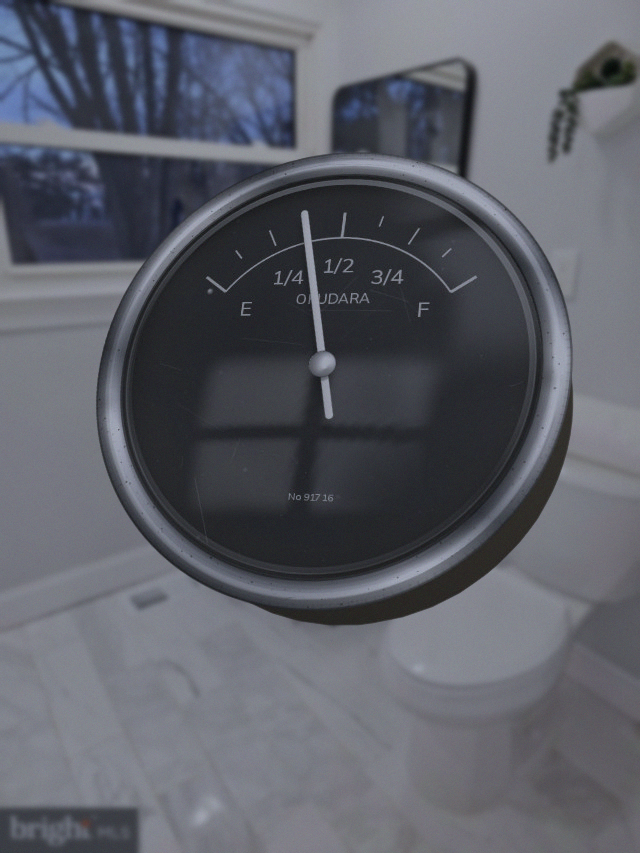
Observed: 0.375
